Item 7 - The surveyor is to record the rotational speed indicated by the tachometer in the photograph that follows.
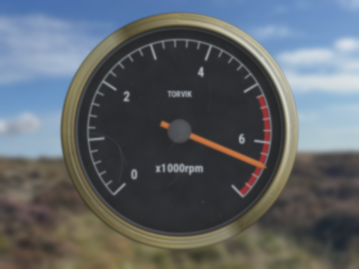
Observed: 6400 rpm
